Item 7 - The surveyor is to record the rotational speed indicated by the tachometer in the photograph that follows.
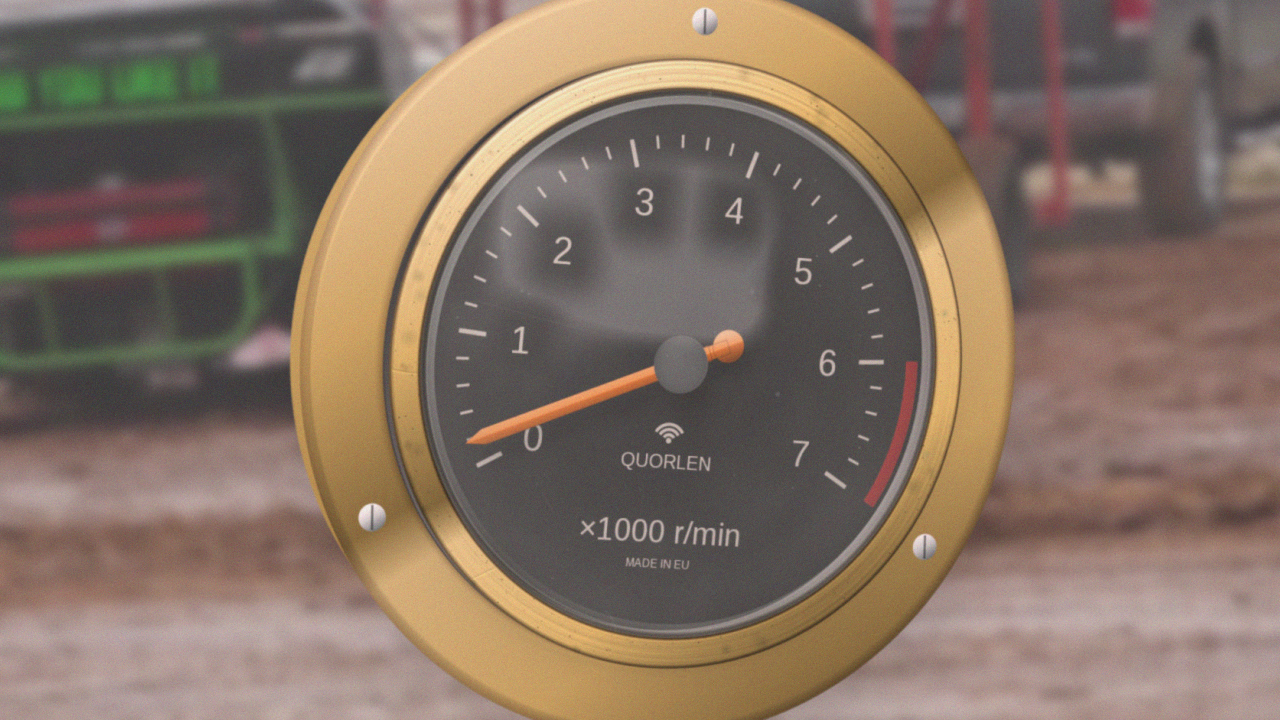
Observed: 200 rpm
